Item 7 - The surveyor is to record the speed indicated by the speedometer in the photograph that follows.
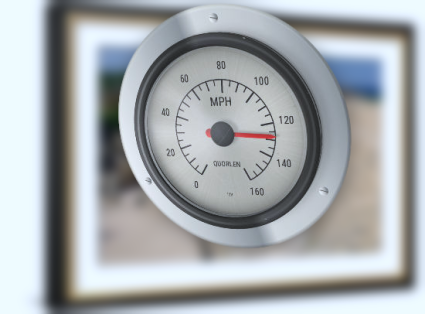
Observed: 127.5 mph
